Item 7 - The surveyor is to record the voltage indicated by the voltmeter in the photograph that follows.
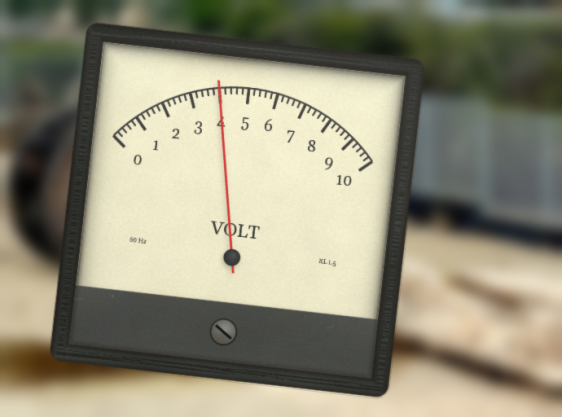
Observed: 4 V
